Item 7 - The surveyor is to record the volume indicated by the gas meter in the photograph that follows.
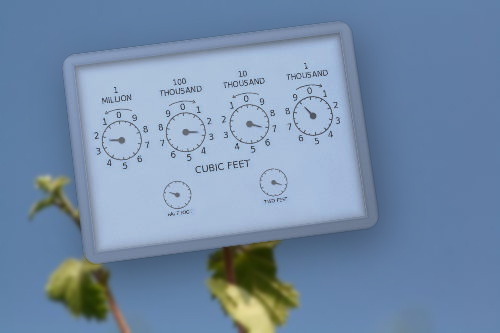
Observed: 226900 ft³
